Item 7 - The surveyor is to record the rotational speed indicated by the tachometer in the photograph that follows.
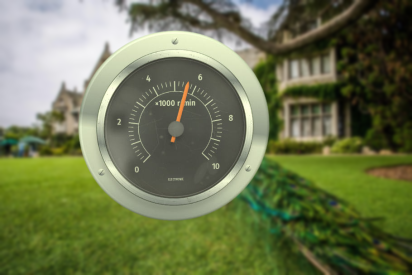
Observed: 5600 rpm
